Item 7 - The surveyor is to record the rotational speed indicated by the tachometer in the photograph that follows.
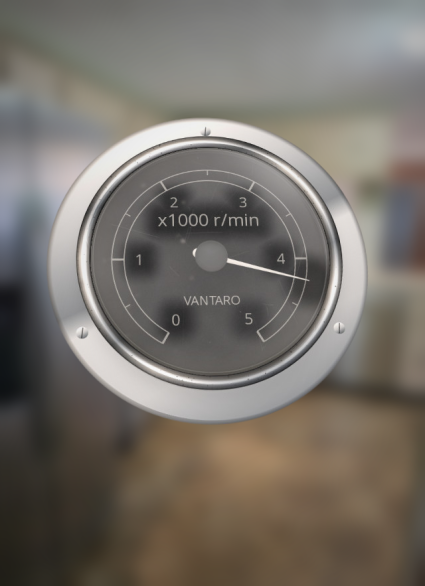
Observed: 4250 rpm
